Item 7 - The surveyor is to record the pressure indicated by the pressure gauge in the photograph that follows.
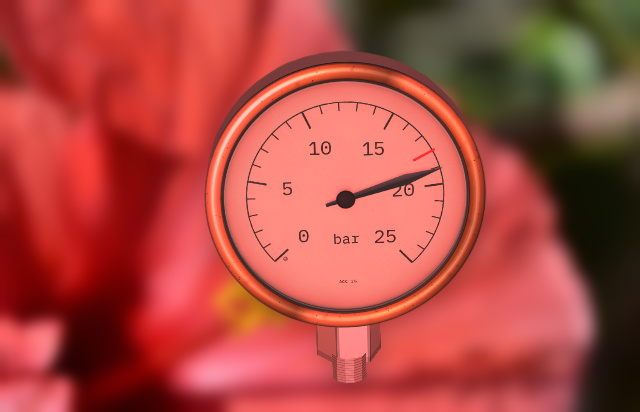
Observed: 19 bar
